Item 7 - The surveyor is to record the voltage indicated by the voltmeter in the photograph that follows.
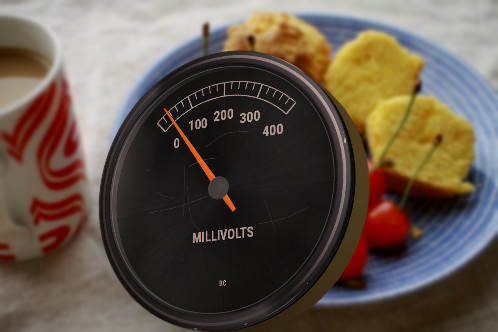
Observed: 40 mV
